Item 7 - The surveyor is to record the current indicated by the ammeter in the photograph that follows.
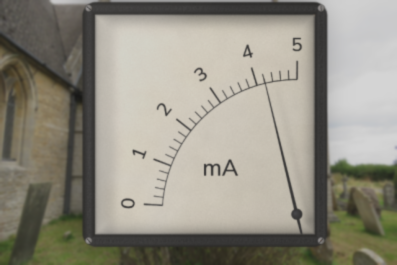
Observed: 4.2 mA
